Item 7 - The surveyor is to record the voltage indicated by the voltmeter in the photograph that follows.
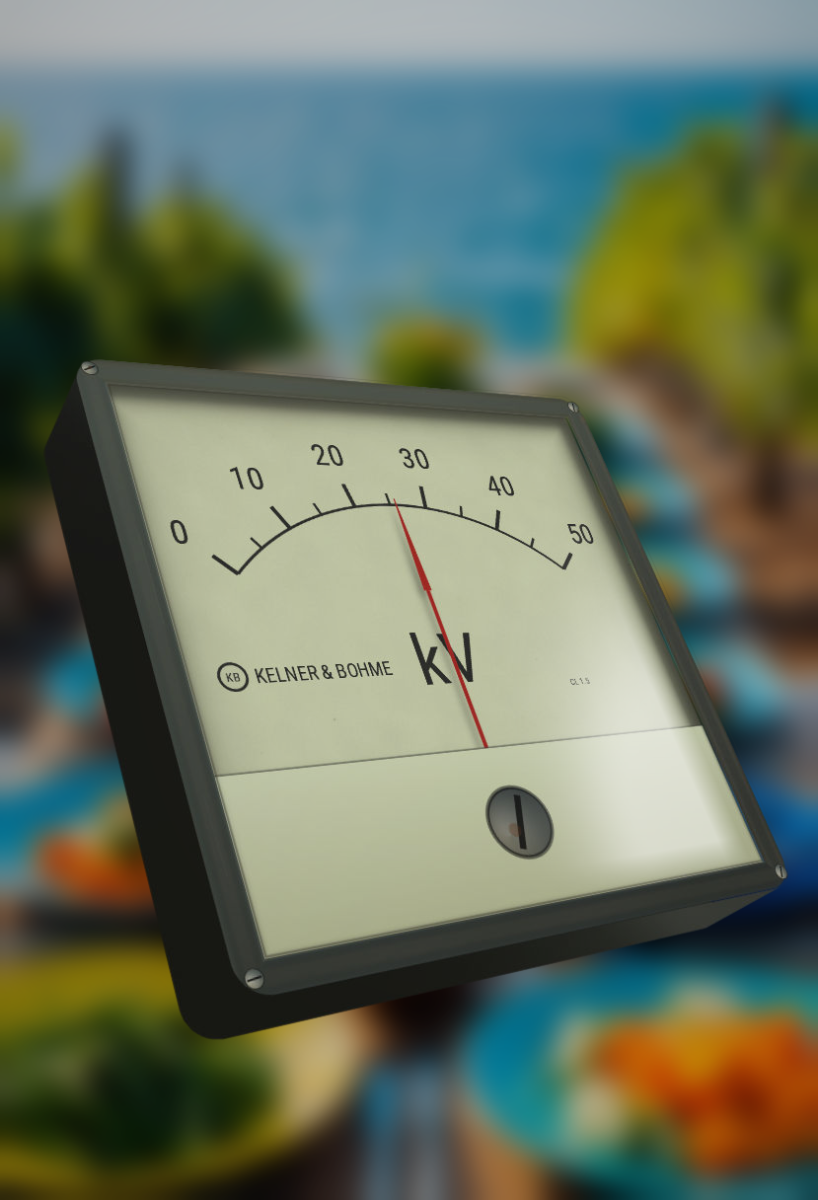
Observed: 25 kV
